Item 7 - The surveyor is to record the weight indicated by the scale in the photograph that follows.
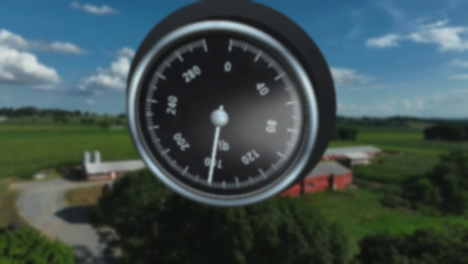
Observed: 160 lb
